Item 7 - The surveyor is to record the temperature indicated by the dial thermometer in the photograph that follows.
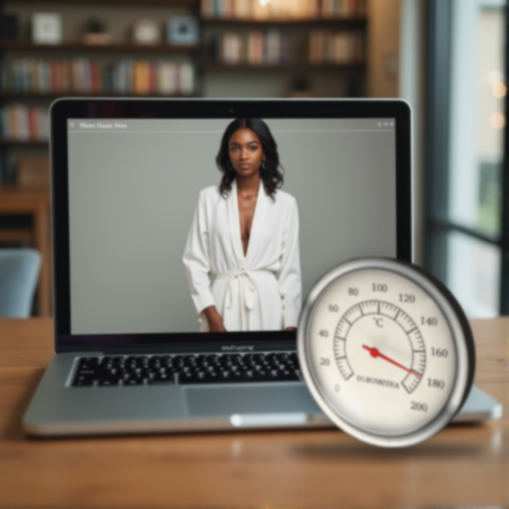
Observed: 180 °C
